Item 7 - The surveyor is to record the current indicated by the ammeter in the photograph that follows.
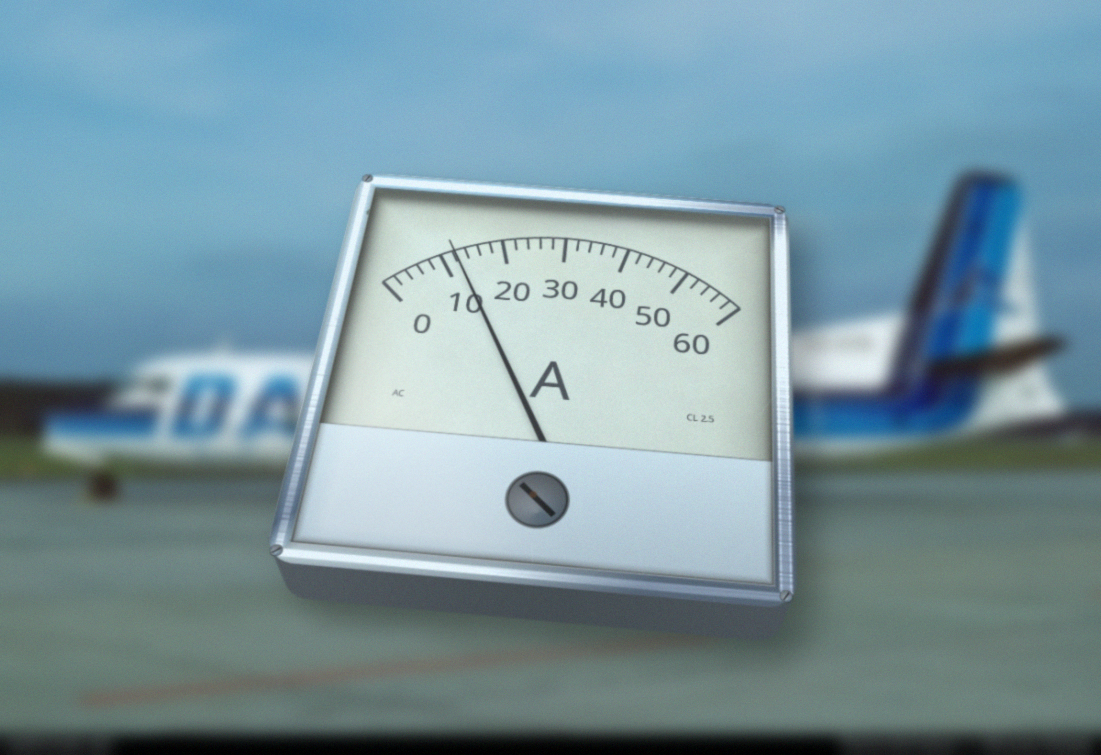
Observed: 12 A
